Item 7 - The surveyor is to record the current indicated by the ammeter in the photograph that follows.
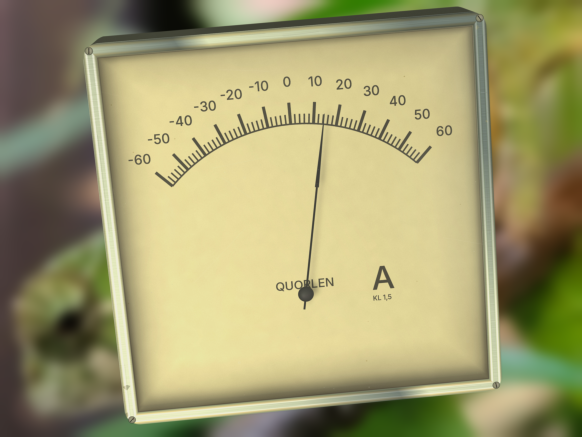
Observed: 14 A
